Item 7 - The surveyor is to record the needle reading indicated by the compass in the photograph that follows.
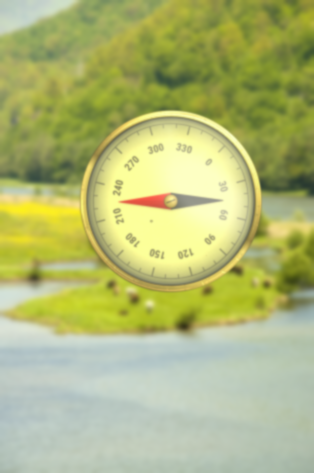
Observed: 225 °
